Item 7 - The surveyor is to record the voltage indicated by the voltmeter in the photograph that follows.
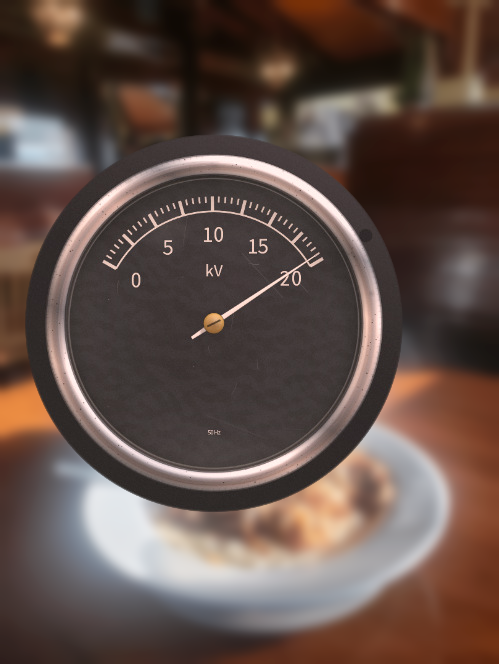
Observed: 19.5 kV
